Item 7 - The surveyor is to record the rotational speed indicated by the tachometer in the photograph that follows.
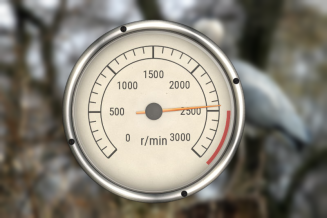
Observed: 2450 rpm
